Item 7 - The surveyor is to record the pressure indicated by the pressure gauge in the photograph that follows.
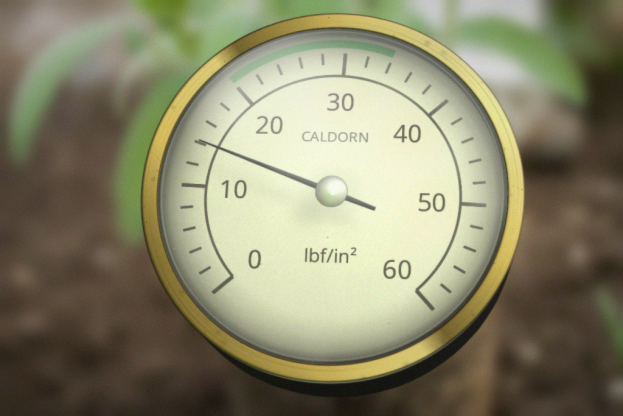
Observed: 14 psi
